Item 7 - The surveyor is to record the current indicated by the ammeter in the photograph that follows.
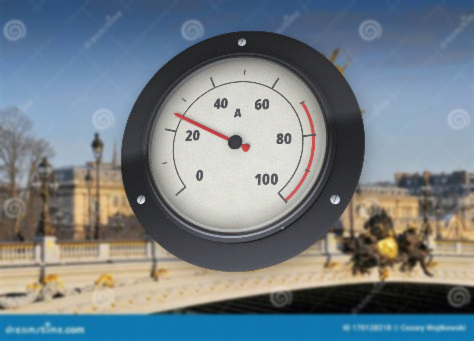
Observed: 25 A
